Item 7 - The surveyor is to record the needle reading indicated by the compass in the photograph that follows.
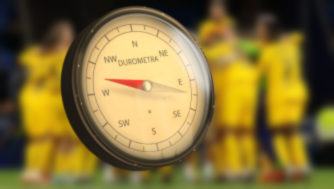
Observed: 285 °
